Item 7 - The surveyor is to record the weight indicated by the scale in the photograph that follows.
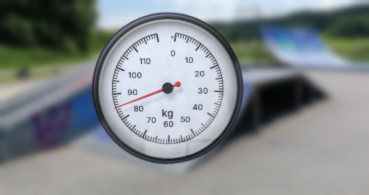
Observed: 85 kg
